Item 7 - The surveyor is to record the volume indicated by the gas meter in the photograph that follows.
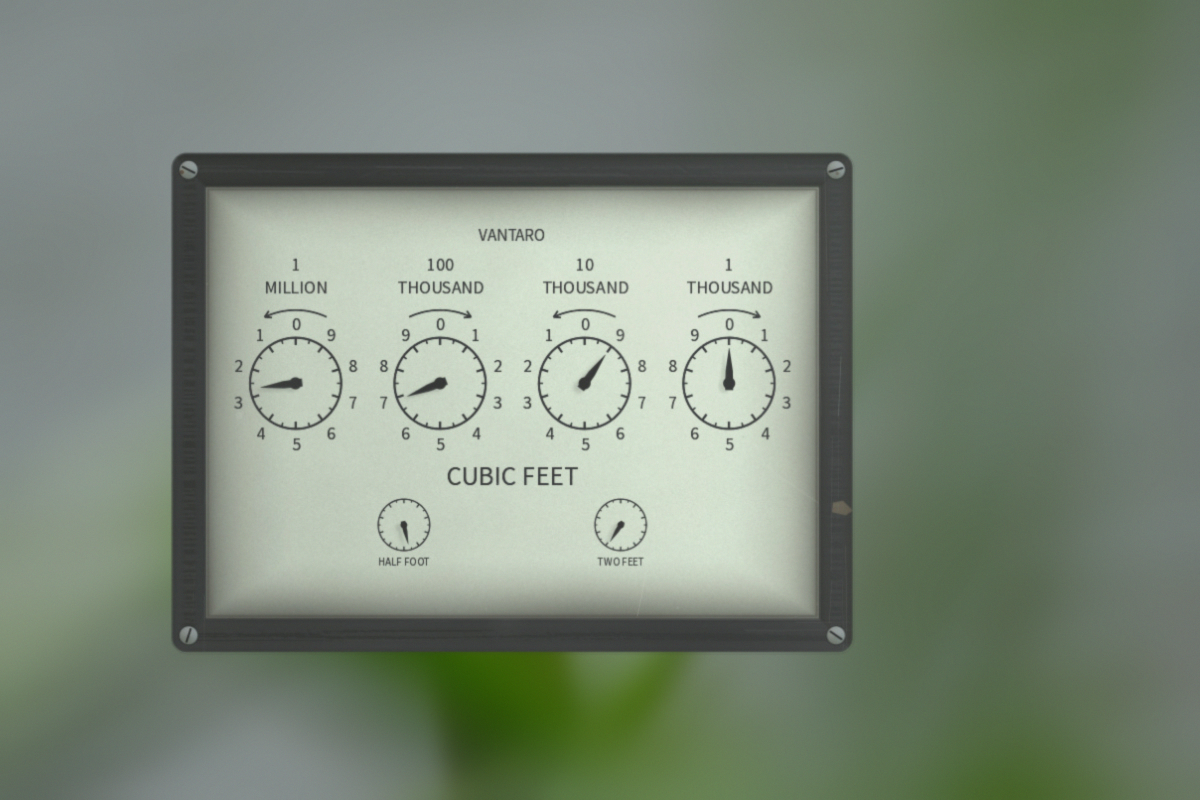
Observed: 269000 ft³
